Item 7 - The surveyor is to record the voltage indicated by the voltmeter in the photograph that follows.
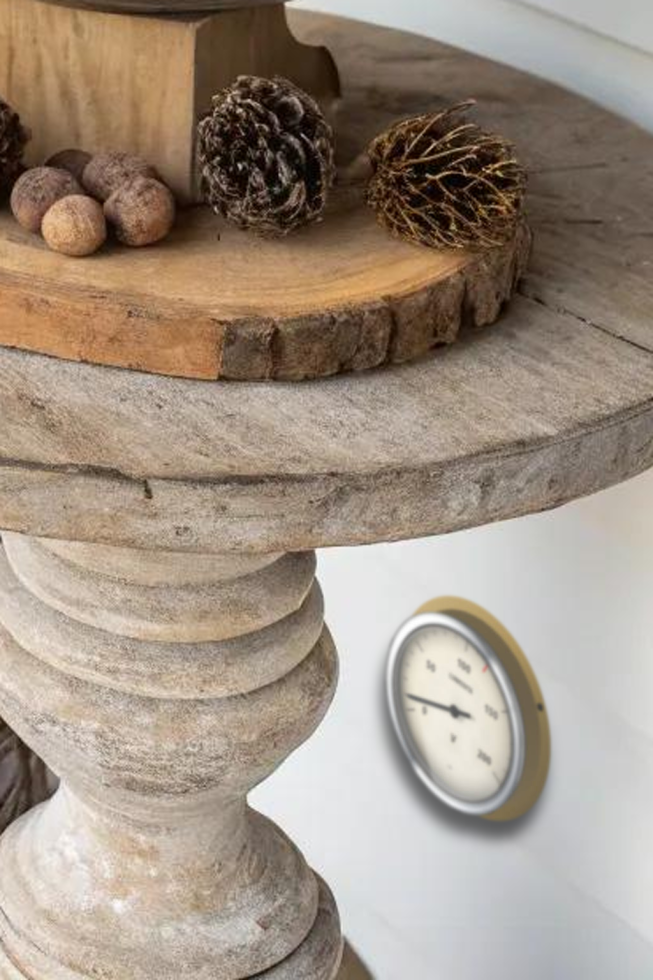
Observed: 10 V
